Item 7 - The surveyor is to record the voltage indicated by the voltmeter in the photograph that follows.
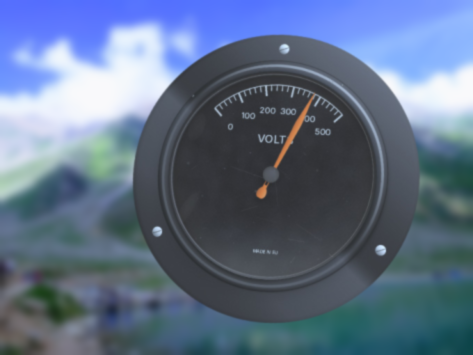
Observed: 380 V
